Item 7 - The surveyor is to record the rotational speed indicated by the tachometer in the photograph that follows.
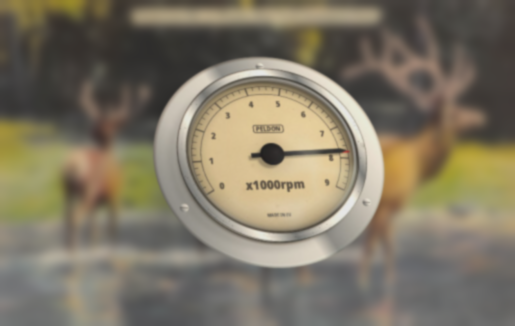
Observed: 7800 rpm
